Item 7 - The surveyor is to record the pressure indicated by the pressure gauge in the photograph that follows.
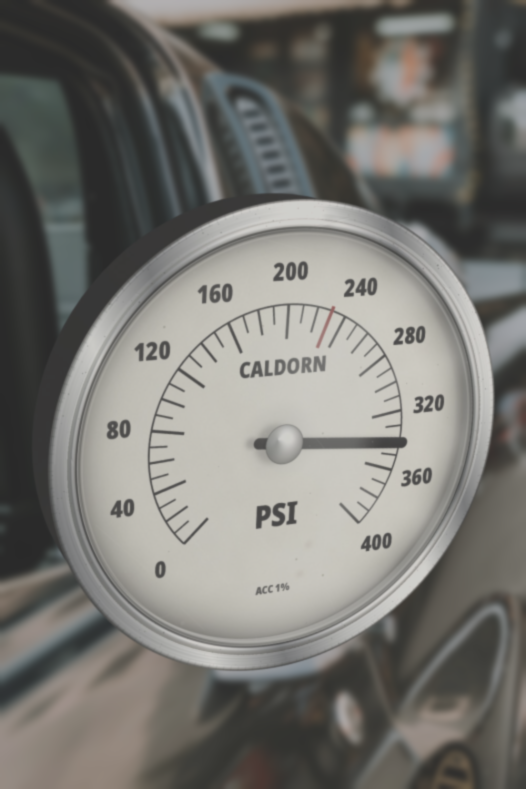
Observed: 340 psi
